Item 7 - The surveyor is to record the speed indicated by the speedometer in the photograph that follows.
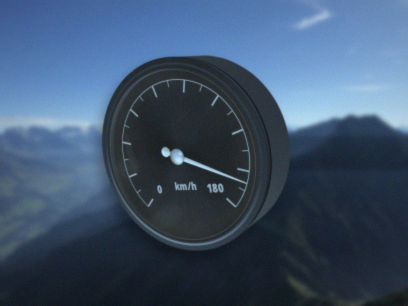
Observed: 165 km/h
